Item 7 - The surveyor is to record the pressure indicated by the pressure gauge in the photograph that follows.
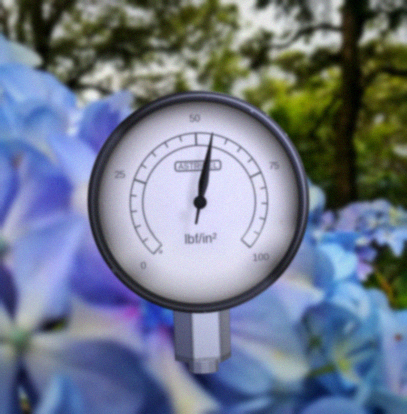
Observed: 55 psi
